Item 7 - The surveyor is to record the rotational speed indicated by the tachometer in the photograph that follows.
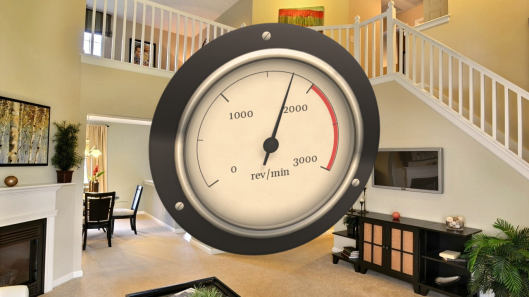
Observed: 1750 rpm
